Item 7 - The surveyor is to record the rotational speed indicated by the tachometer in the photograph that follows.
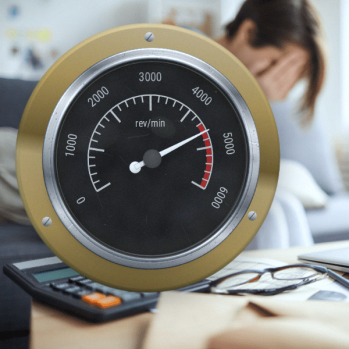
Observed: 4600 rpm
